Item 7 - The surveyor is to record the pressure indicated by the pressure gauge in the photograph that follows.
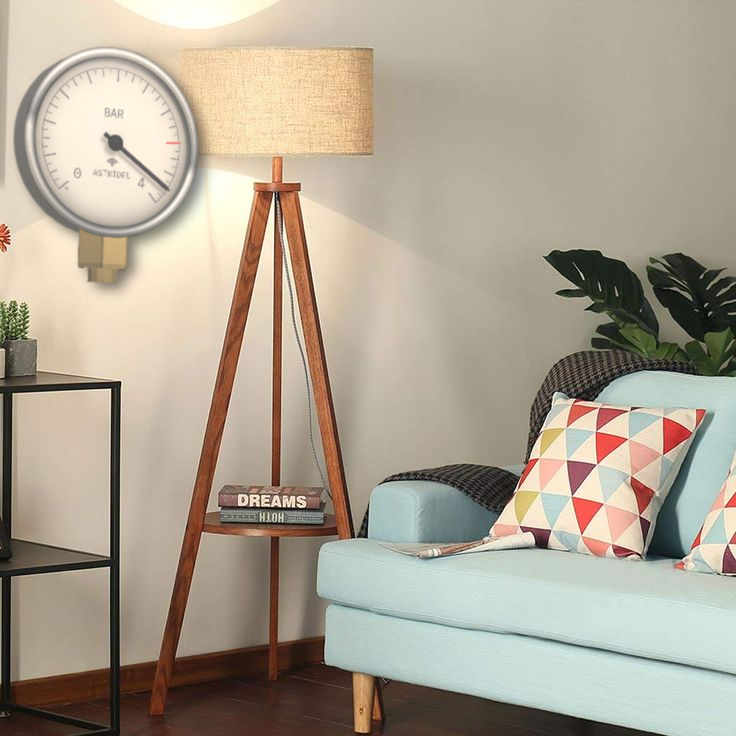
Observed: 3.8 bar
